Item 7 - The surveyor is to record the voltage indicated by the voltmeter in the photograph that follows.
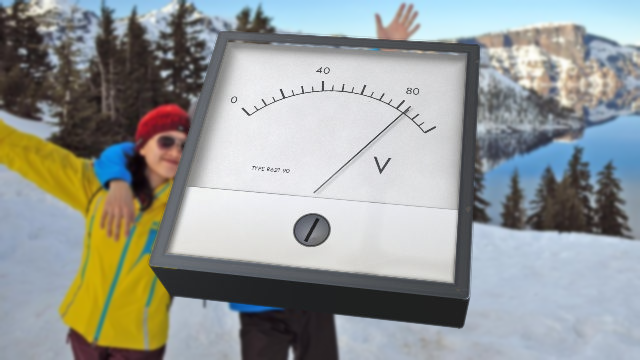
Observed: 85 V
